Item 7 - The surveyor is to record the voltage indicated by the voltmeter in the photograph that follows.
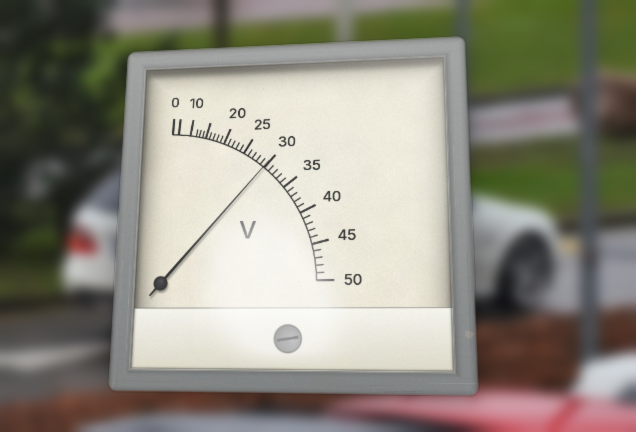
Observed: 30 V
